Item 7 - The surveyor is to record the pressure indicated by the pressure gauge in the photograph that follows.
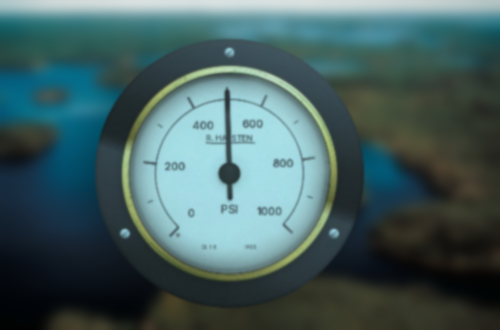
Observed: 500 psi
